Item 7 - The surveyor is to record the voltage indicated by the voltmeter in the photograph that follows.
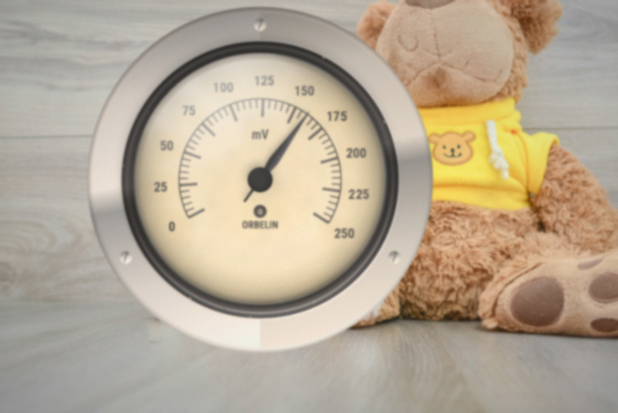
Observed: 160 mV
